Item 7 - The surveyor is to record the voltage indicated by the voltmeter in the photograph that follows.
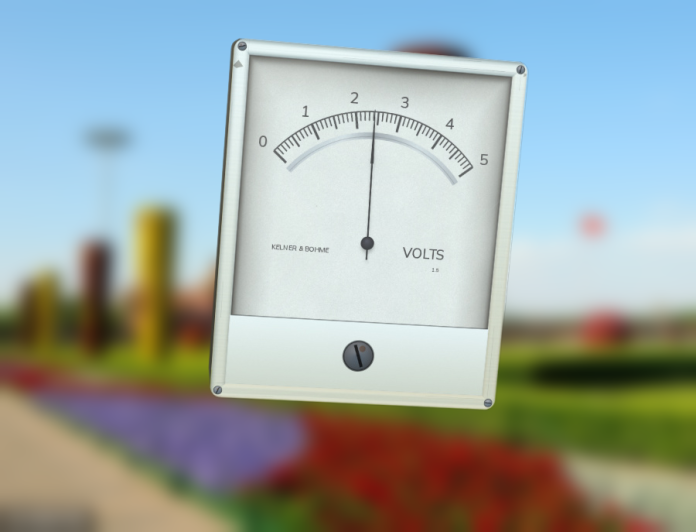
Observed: 2.4 V
